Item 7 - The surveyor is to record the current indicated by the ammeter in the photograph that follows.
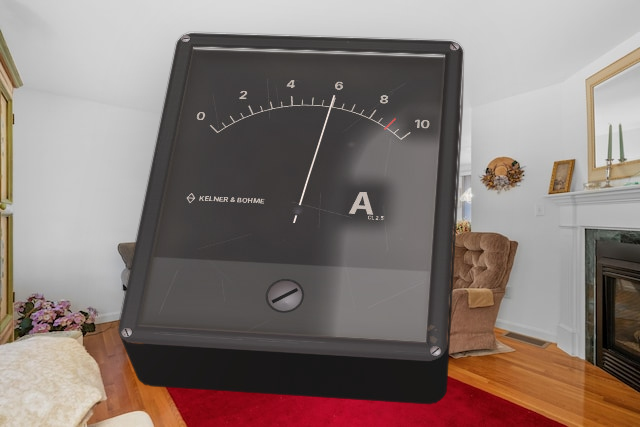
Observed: 6 A
